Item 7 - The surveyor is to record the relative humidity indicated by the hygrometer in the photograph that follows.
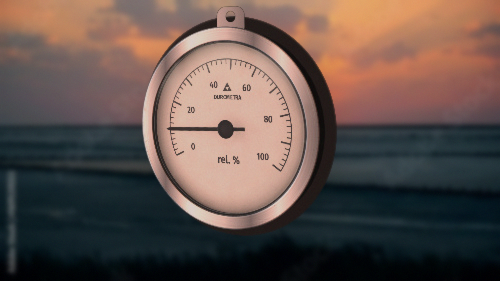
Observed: 10 %
